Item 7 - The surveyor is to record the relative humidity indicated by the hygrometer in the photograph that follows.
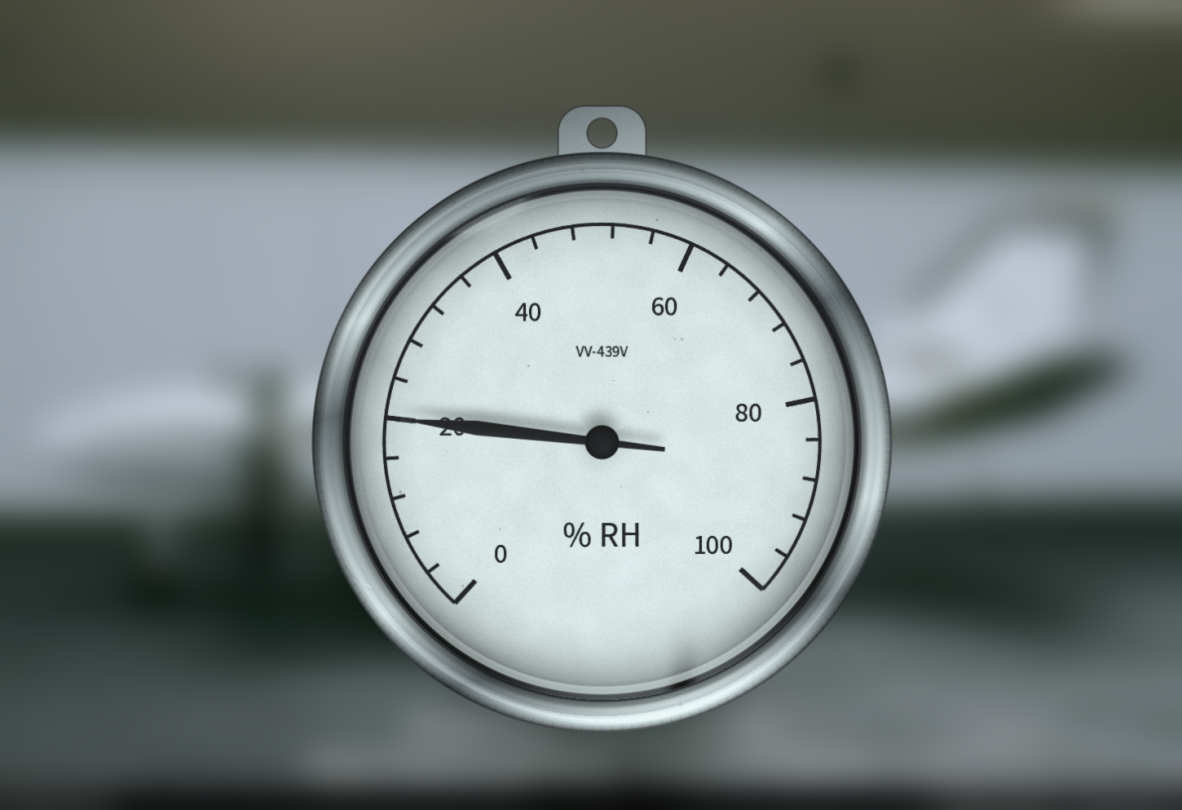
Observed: 20 %
